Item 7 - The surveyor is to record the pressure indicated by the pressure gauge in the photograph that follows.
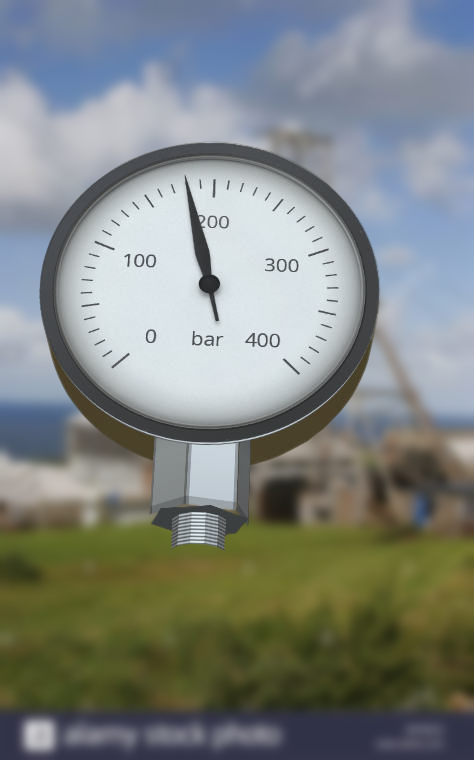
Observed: 180 bar
